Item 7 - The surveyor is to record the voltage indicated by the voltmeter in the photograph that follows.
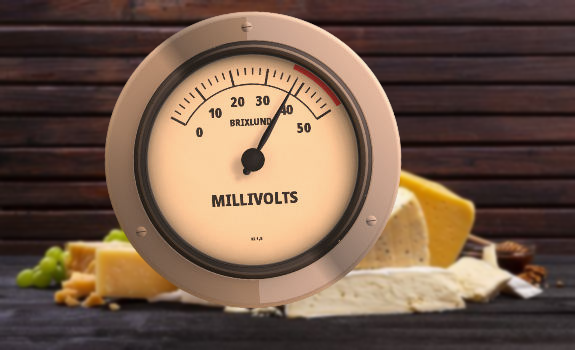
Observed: 38 mV
